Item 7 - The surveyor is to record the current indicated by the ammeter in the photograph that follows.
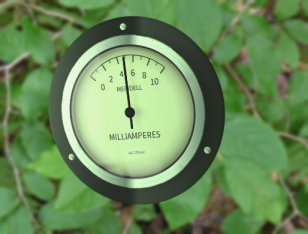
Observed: 5 mA
